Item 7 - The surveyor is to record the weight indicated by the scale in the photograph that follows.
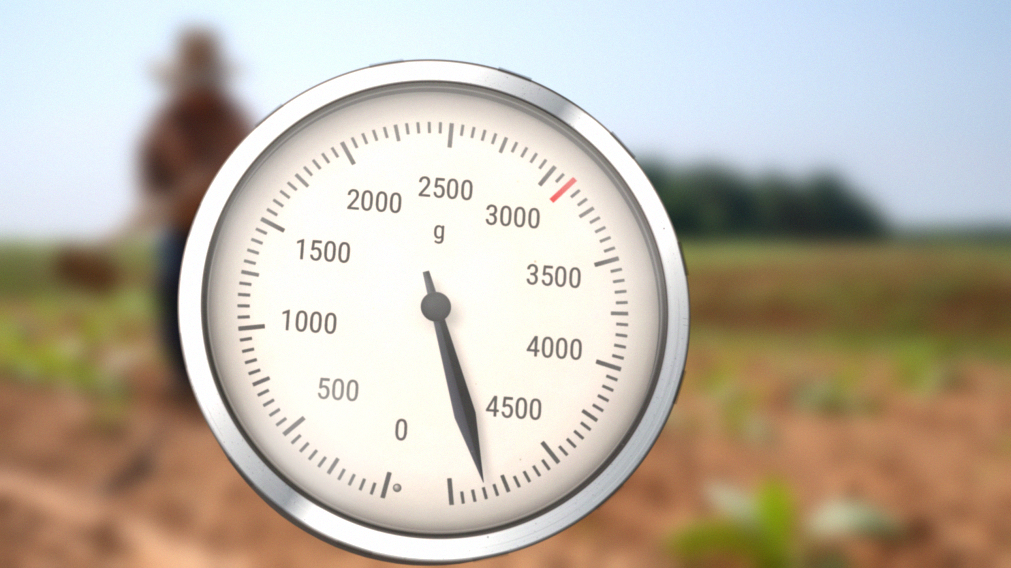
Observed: 4850 g
